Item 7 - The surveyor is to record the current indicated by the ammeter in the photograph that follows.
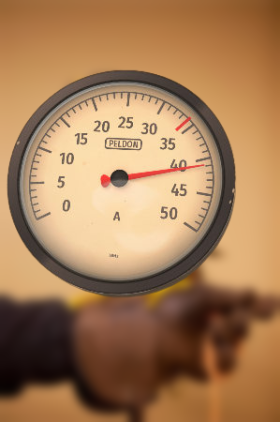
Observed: 41 A
